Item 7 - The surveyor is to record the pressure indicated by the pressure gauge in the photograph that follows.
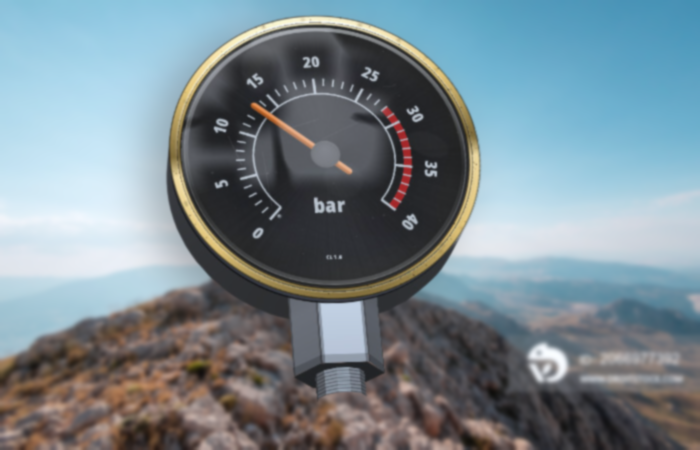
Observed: 13 bar
